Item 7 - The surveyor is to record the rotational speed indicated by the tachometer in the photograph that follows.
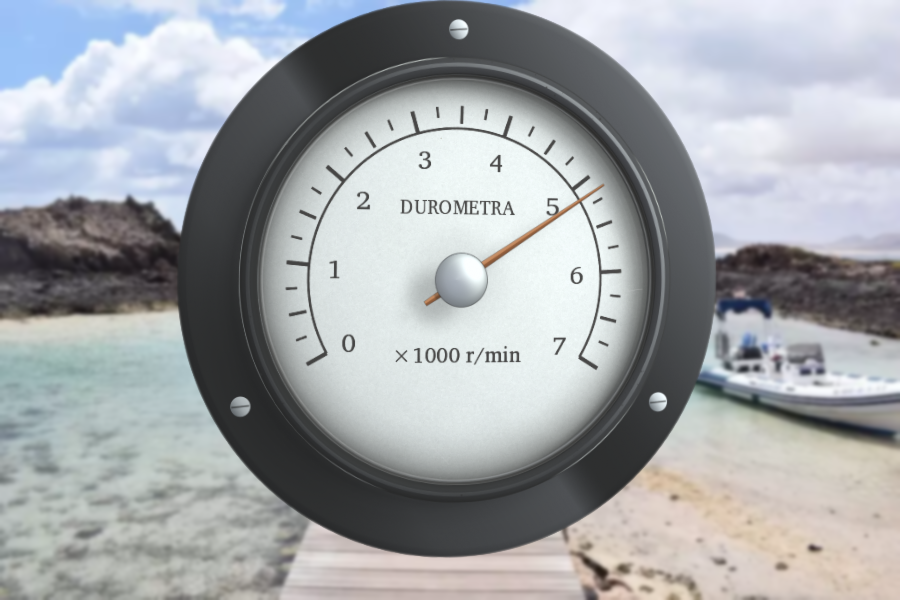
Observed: 5125 rpm
